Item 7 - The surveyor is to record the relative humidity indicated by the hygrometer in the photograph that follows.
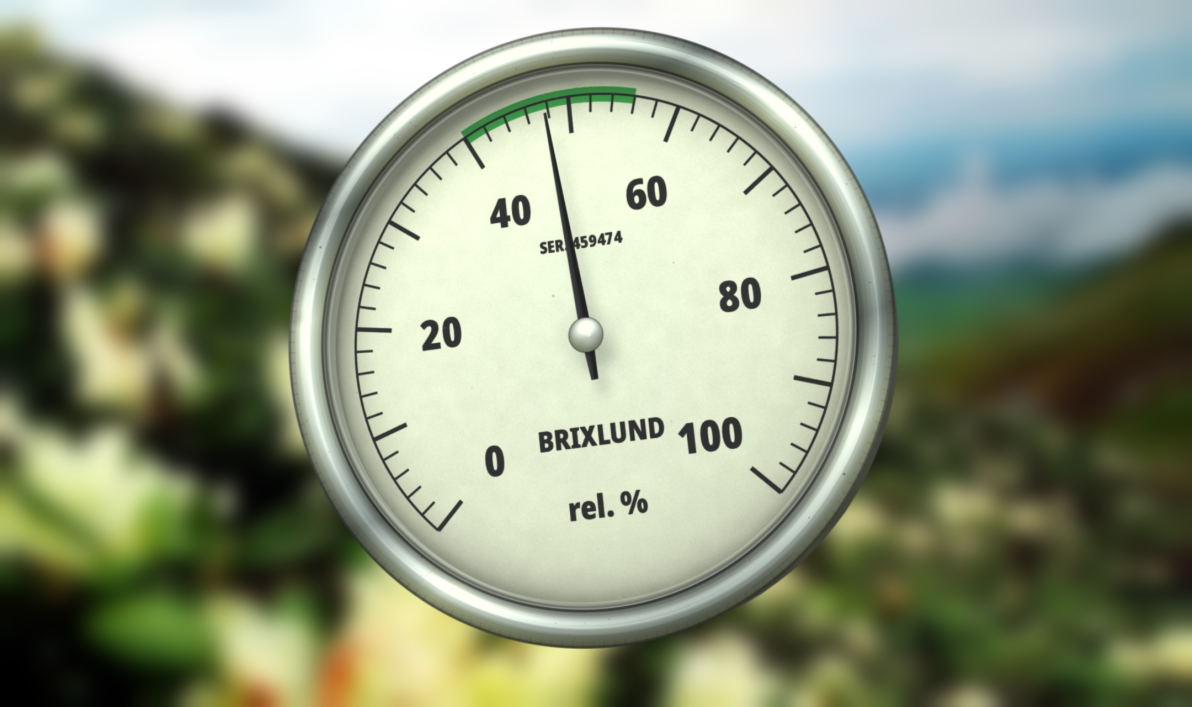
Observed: 48 %
